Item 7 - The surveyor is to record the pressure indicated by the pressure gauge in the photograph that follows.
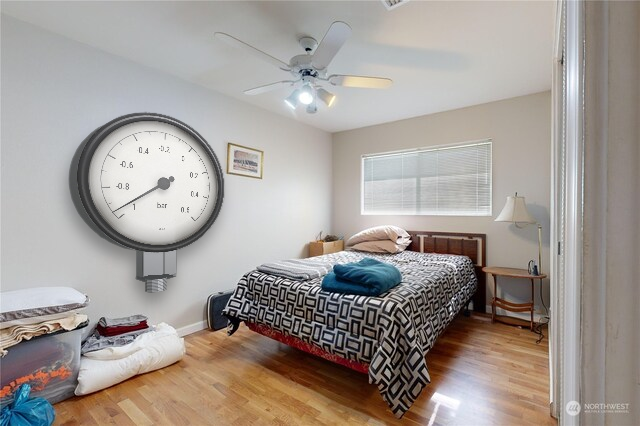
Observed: -0.95 bar
